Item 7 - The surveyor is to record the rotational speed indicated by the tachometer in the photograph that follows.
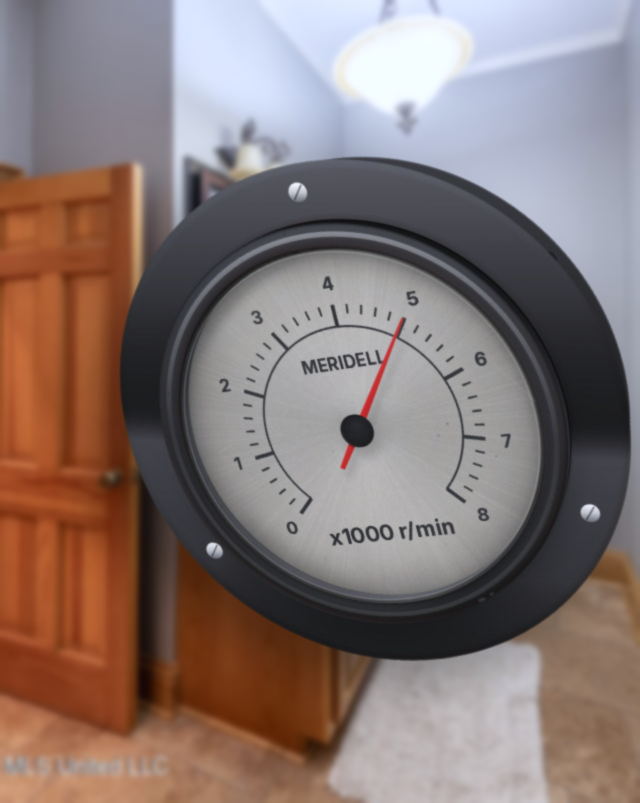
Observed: 5000 rpm
